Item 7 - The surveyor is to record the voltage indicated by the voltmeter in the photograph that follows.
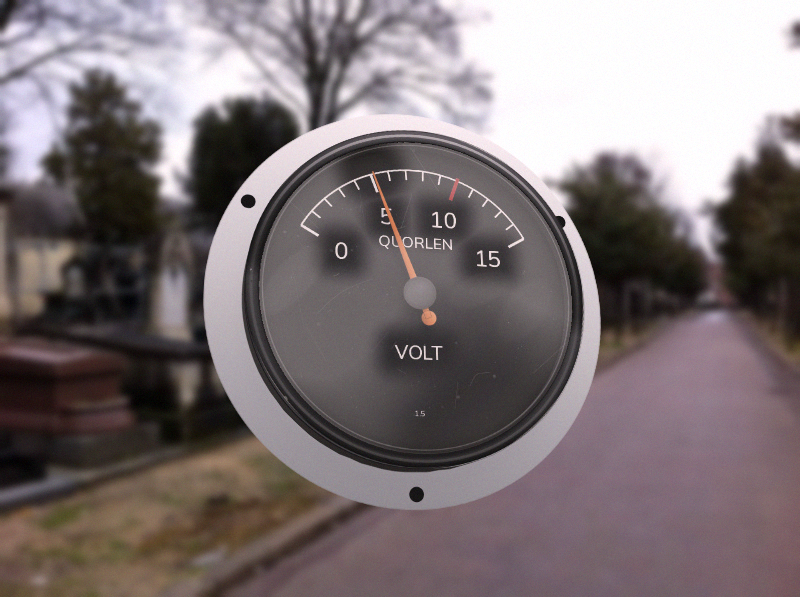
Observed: 5 V
